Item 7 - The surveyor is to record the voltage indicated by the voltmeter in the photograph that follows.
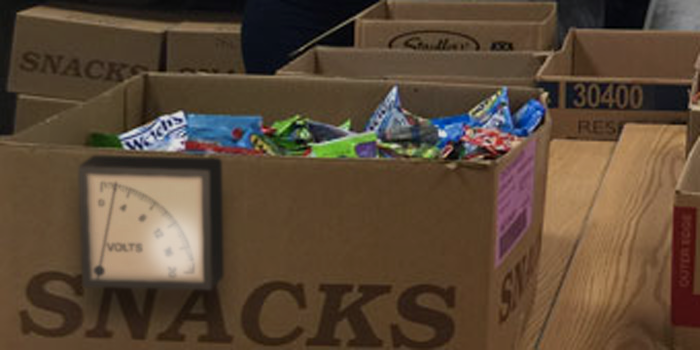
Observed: 2 V
